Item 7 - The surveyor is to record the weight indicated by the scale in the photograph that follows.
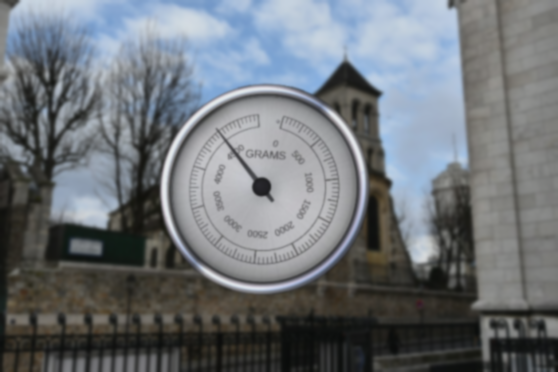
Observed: 4500 g
